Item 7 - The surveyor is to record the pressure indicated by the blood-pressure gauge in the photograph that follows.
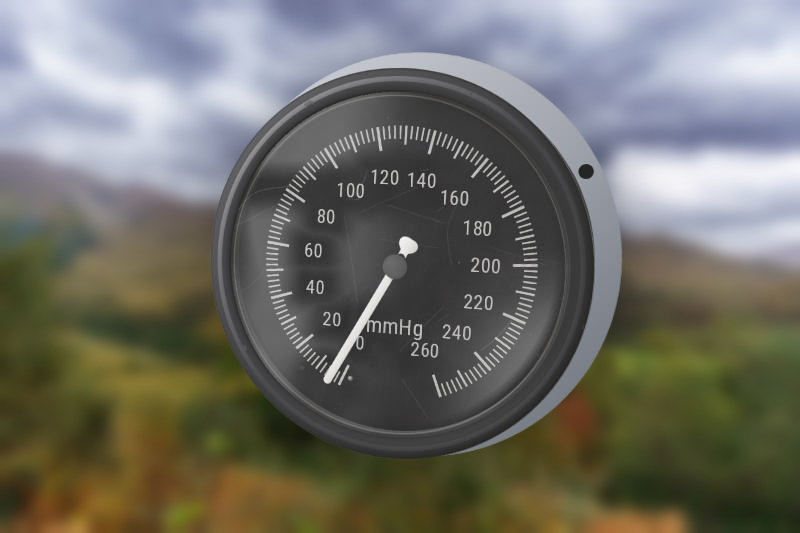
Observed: 4 mmHg
